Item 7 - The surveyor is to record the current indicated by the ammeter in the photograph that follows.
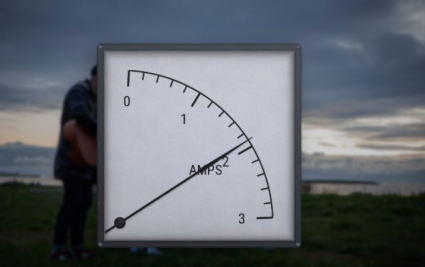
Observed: 1.9 A
